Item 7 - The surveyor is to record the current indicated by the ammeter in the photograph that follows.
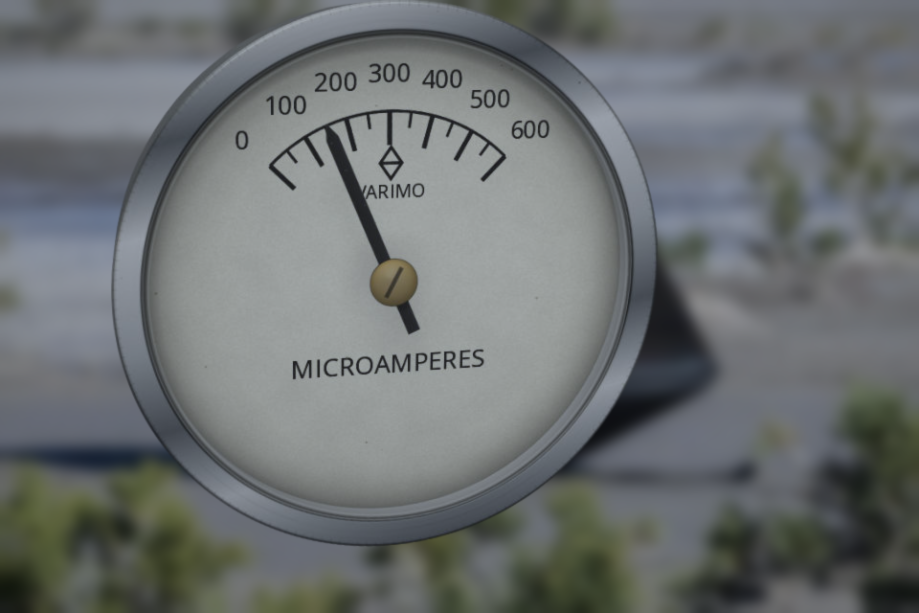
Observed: 150 µA
